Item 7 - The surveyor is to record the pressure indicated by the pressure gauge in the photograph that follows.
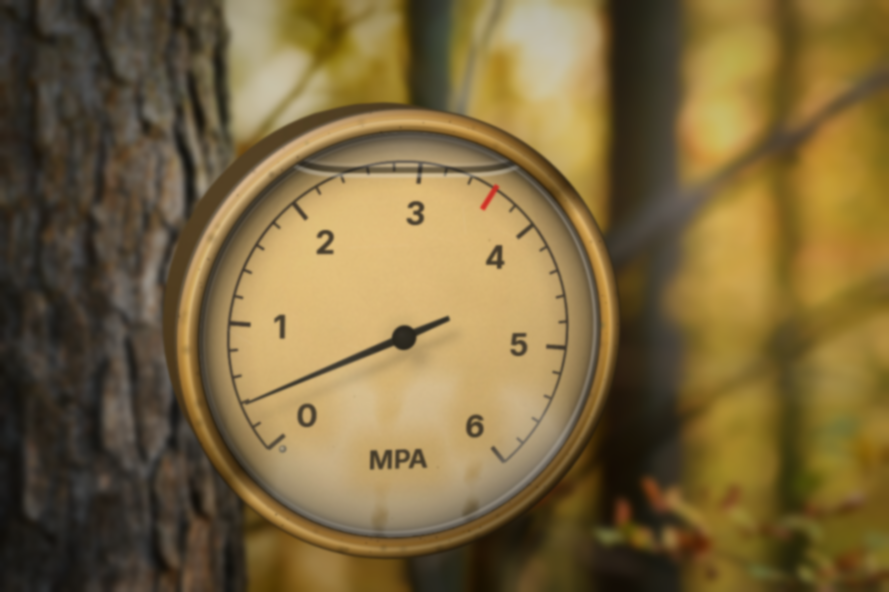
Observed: 0.4 MPa
